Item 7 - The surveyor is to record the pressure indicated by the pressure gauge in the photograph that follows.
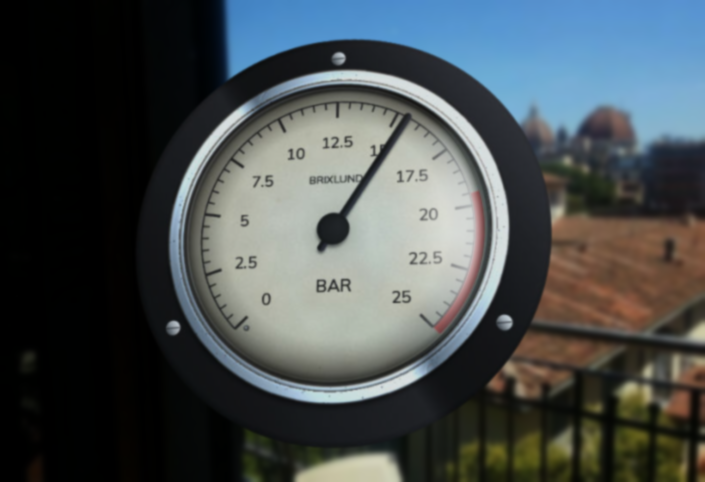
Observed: 15.5 bar
